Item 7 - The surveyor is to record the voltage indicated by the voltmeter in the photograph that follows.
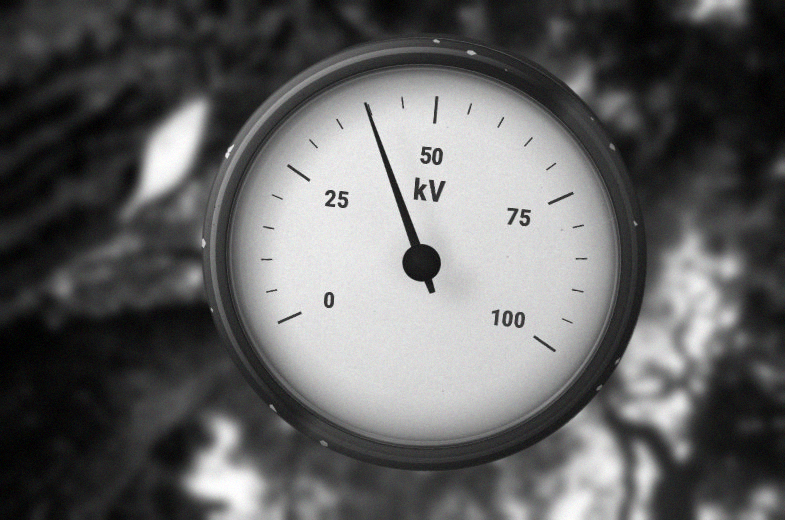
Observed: 40 kV
